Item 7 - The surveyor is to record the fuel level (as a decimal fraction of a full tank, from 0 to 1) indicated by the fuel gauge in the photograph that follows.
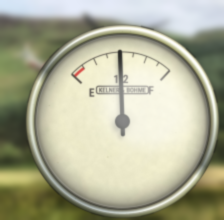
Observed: 0.5
